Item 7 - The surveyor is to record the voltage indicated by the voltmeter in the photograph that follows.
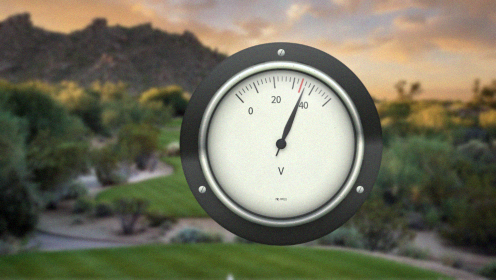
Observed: 36 V
